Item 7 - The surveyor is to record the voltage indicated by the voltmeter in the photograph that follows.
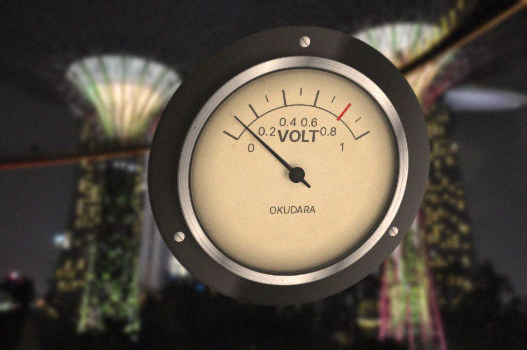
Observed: 0.1 V
